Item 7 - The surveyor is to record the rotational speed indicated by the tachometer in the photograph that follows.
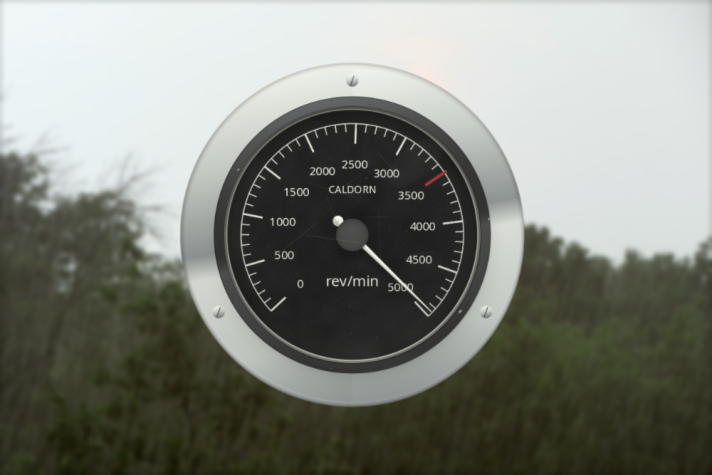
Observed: 4950 rpm
